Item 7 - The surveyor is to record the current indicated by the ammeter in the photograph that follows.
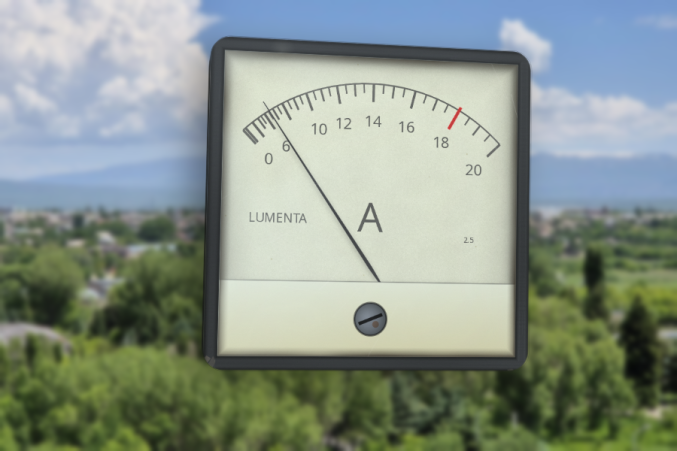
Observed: 6.5 A
